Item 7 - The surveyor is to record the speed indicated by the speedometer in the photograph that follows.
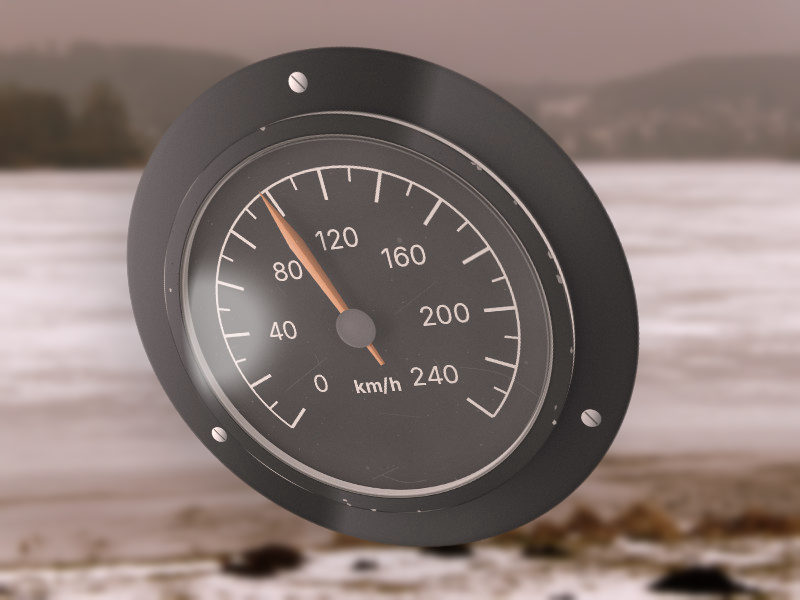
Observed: 100 km/h
